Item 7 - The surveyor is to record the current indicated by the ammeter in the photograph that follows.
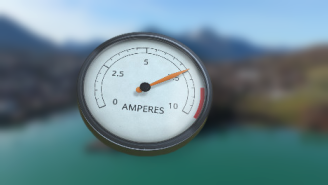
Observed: 7.5 A
